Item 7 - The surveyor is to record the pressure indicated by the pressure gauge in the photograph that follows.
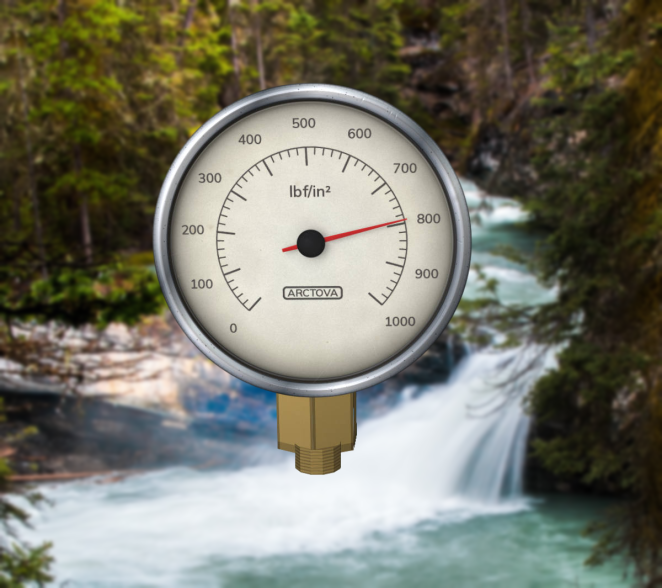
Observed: 790 psi
